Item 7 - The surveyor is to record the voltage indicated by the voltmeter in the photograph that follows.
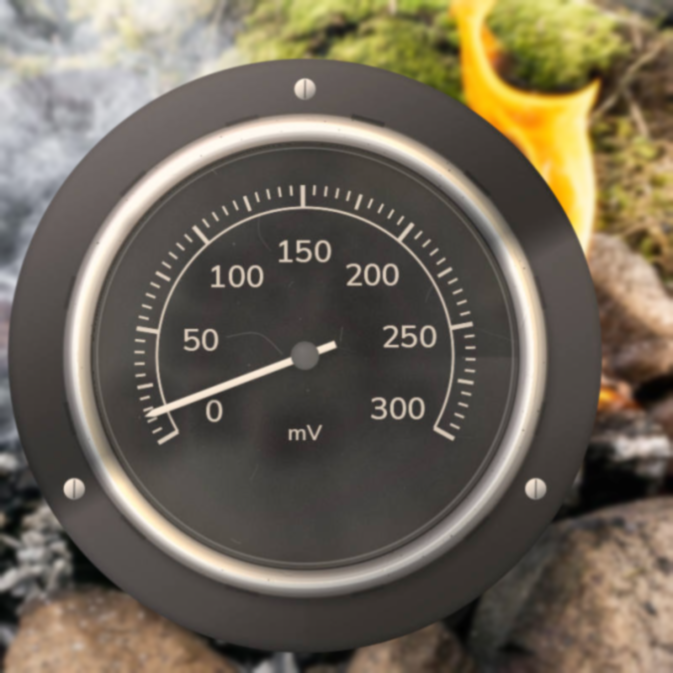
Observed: 12.5 mV
